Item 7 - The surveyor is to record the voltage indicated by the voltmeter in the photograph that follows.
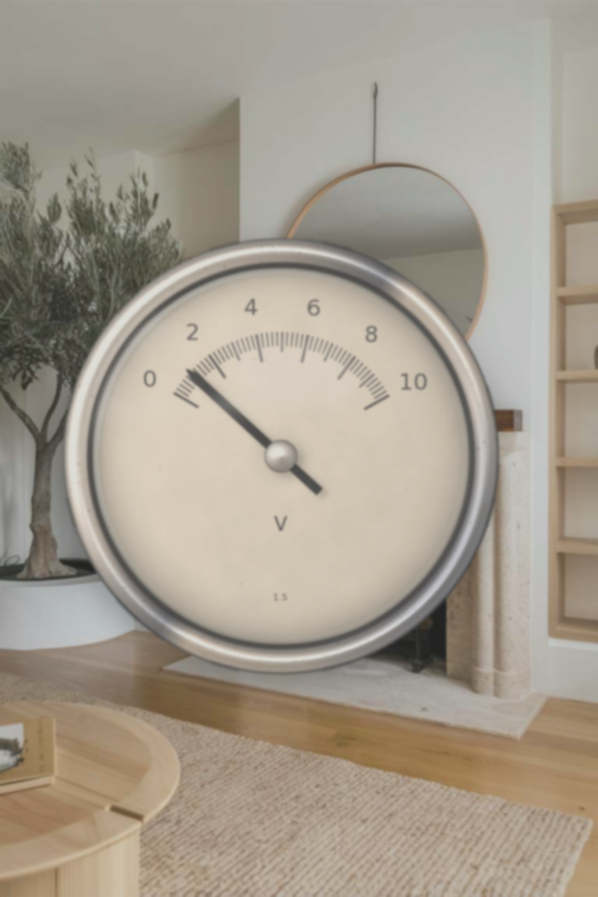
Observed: 1 V
